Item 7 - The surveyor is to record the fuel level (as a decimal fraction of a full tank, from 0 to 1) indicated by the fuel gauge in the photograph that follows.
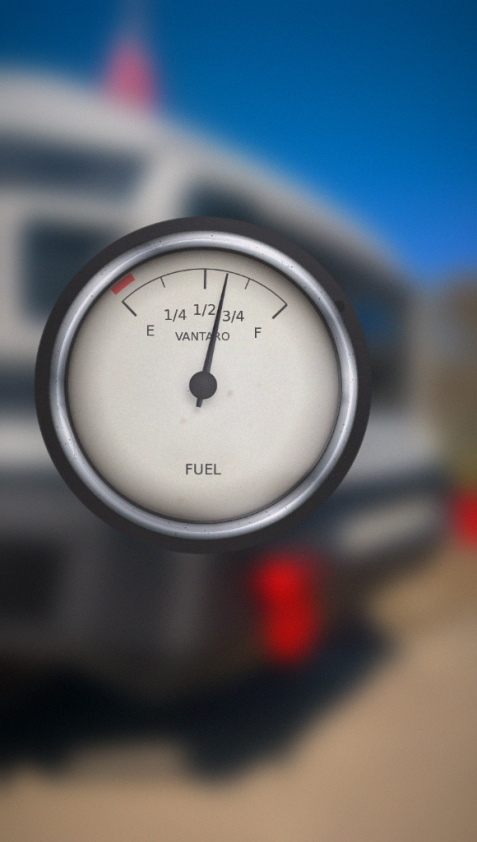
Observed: 0.625
